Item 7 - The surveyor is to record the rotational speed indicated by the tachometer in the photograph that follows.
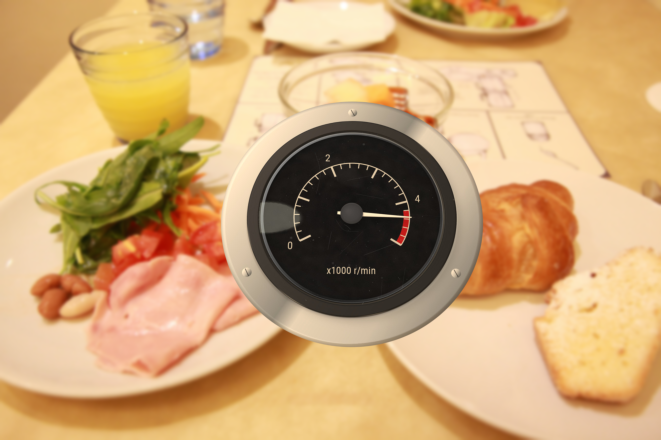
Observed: 4400 rpm
